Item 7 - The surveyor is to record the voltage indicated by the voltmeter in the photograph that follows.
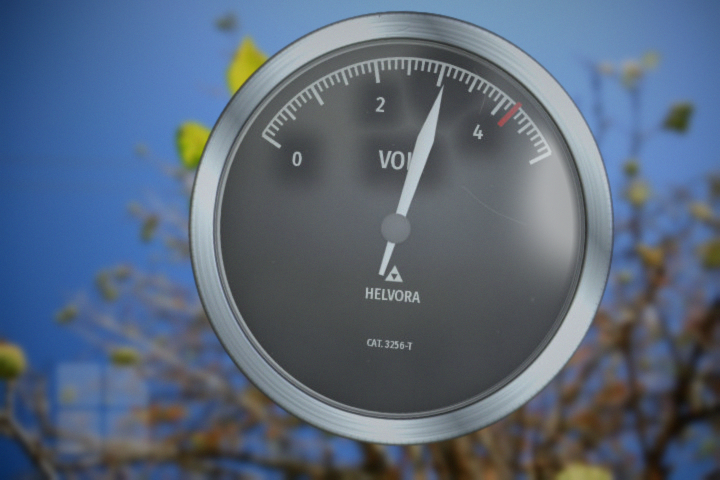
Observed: 3.1 V
